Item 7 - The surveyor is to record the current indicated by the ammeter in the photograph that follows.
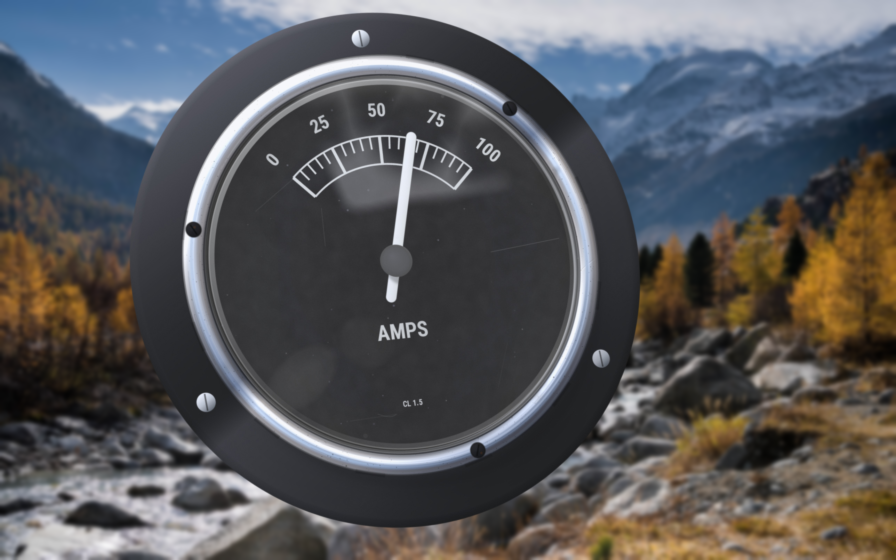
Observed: 65 A
